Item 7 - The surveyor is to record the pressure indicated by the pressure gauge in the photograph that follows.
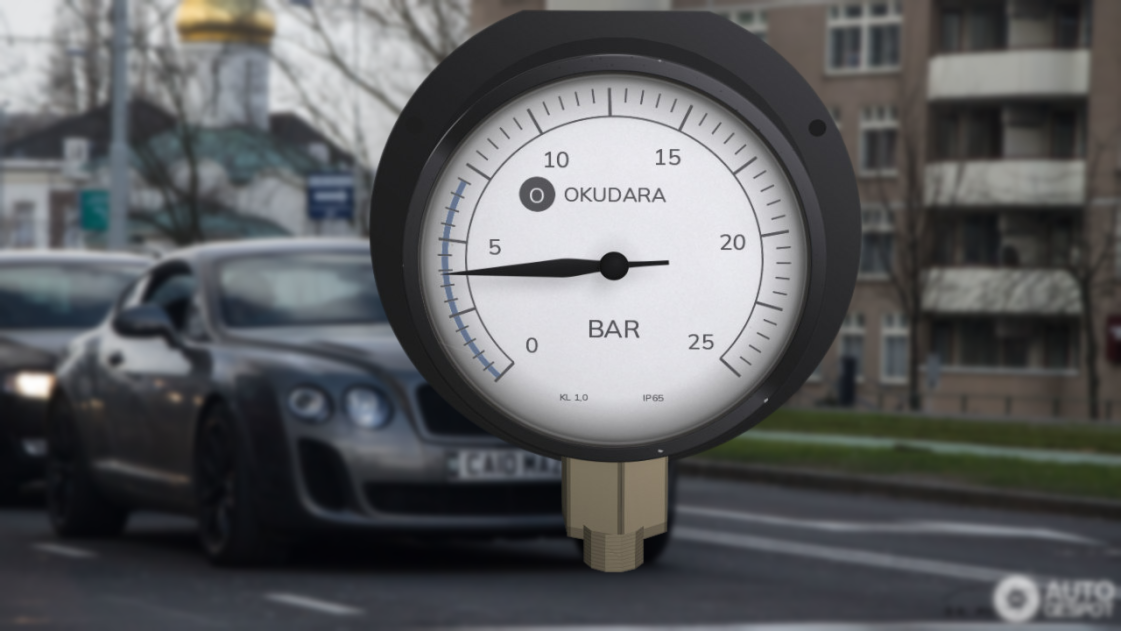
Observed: 4 bar
